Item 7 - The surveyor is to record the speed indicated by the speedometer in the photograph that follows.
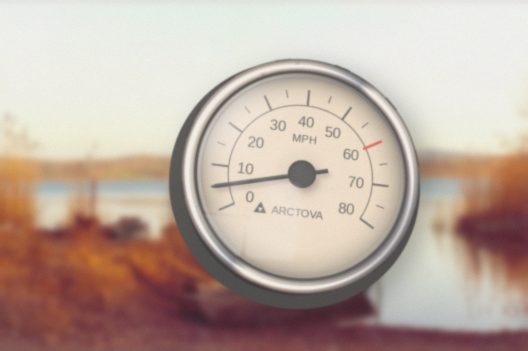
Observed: 5 mph
